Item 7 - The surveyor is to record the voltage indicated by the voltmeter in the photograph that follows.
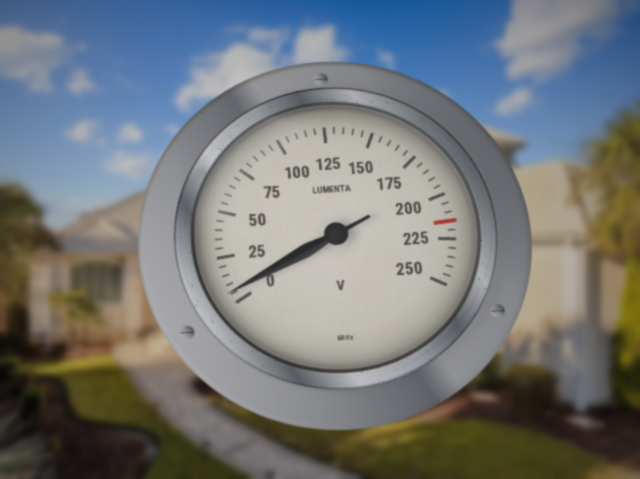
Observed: 5 V
